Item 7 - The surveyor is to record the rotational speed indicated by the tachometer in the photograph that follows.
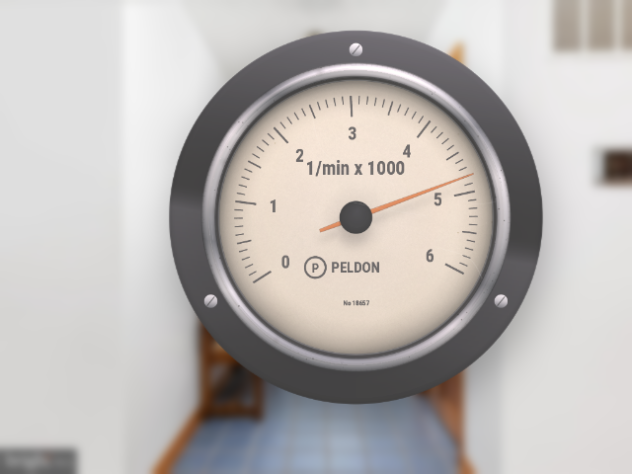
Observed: 4800 rpm
